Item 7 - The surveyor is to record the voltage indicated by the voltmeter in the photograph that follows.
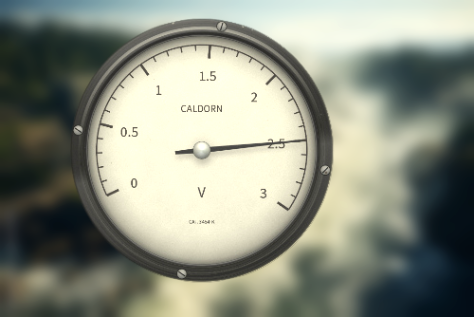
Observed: 2.5 V
